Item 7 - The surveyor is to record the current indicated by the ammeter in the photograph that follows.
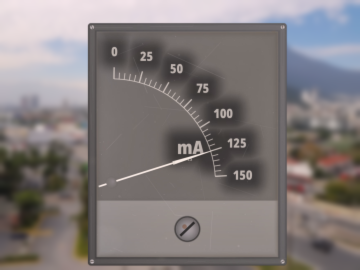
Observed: 125 mA
